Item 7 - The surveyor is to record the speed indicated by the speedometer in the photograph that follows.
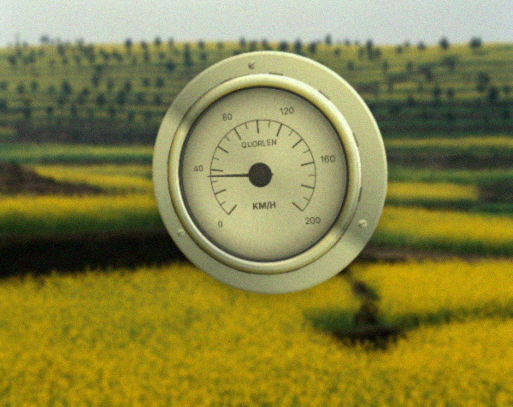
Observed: 35 km/h
